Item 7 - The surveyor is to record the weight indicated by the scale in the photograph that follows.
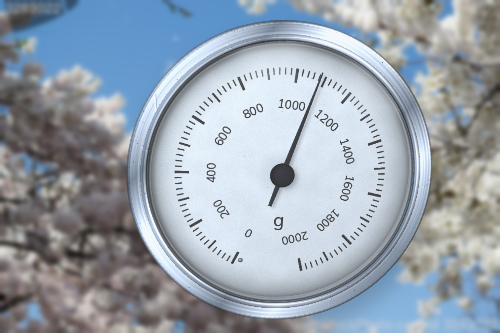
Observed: 1080 g
